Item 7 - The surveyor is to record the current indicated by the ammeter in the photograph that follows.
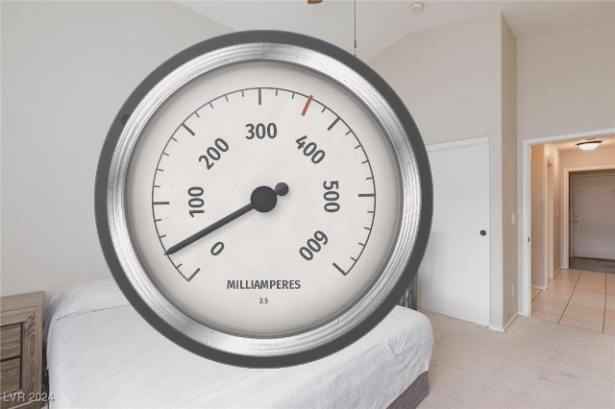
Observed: 40 mA
